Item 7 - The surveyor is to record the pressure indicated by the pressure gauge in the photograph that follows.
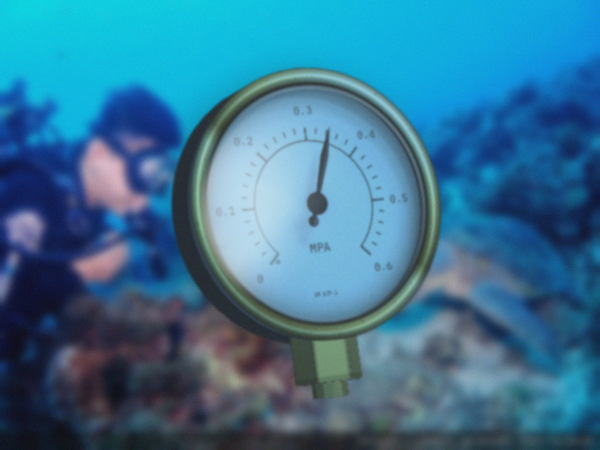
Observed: 0.34 MPa
